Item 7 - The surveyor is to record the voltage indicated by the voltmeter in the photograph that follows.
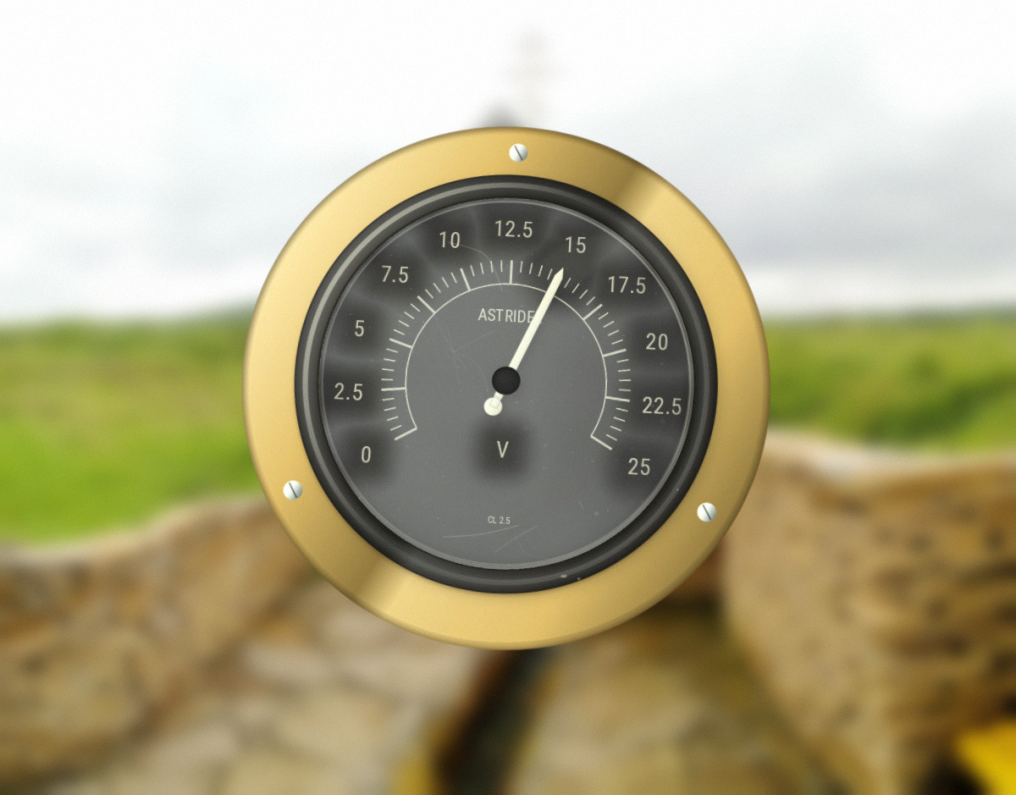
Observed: 15 V
